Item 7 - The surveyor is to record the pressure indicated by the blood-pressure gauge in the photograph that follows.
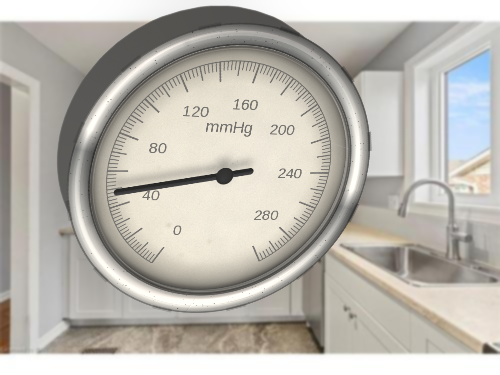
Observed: 50 mmHg
